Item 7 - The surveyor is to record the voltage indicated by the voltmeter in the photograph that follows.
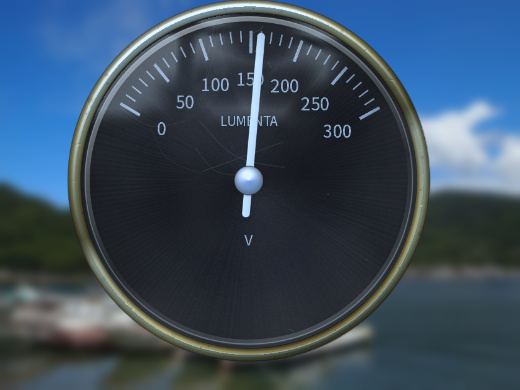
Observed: 160 V
